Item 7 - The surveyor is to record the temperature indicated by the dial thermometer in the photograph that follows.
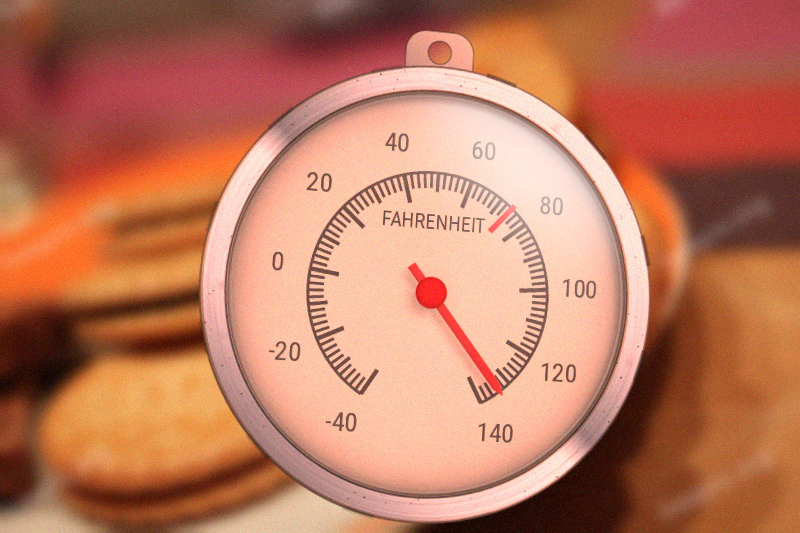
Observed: 134 °F
